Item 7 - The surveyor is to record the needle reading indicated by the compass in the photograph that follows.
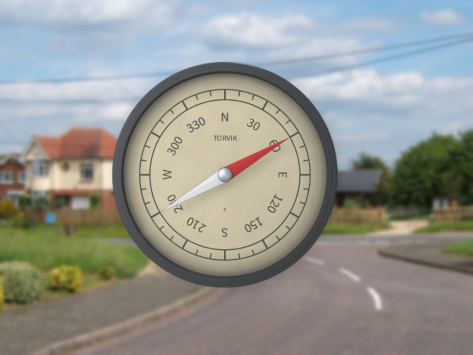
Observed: 60 °
